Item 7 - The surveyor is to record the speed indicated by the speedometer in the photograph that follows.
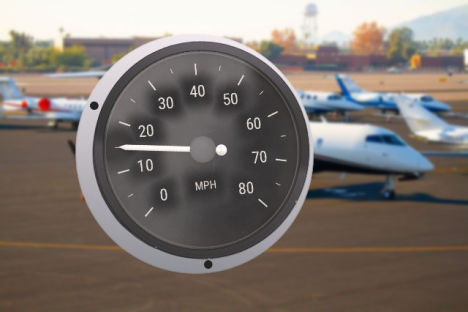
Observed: 15 mph
